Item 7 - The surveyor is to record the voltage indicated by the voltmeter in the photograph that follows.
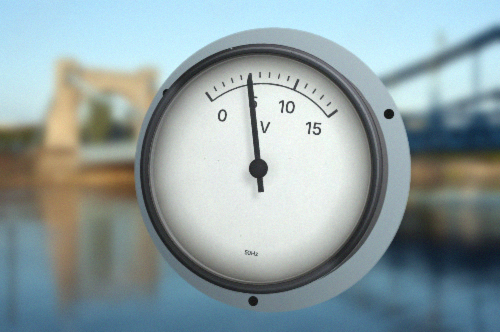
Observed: 5 V
